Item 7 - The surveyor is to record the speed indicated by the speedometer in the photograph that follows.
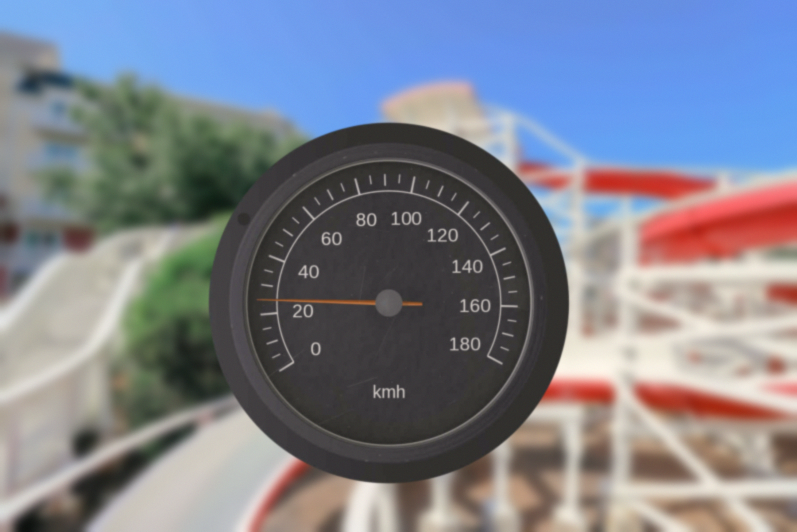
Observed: 25 km/h
